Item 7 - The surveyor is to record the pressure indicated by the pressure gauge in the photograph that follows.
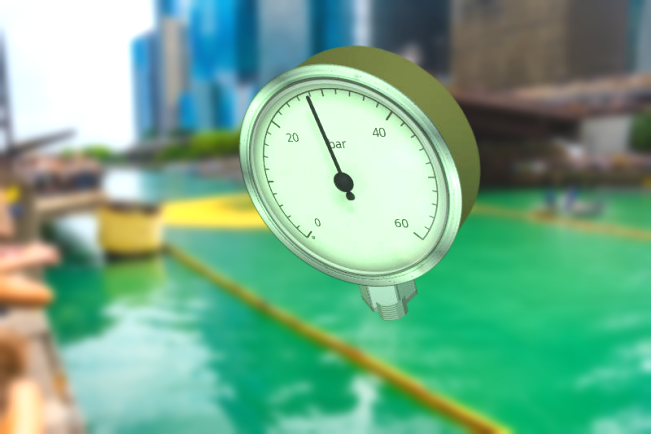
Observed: 28 bar
